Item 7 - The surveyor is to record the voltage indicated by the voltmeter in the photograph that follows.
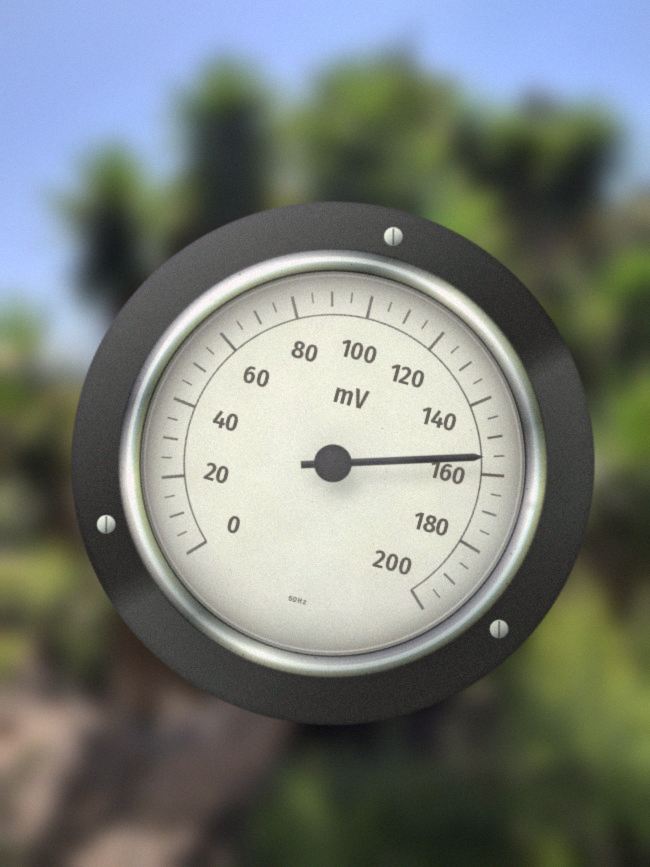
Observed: 155 mV
